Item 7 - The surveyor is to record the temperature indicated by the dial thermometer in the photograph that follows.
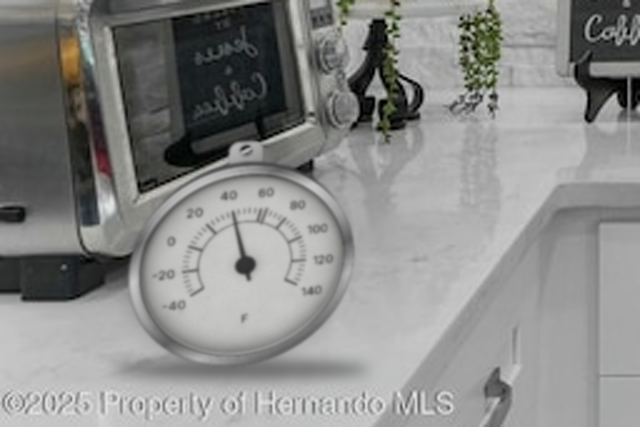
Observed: 40 °F
